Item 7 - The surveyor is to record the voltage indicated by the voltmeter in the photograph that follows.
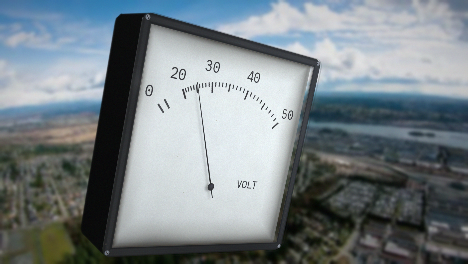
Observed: 25 V
